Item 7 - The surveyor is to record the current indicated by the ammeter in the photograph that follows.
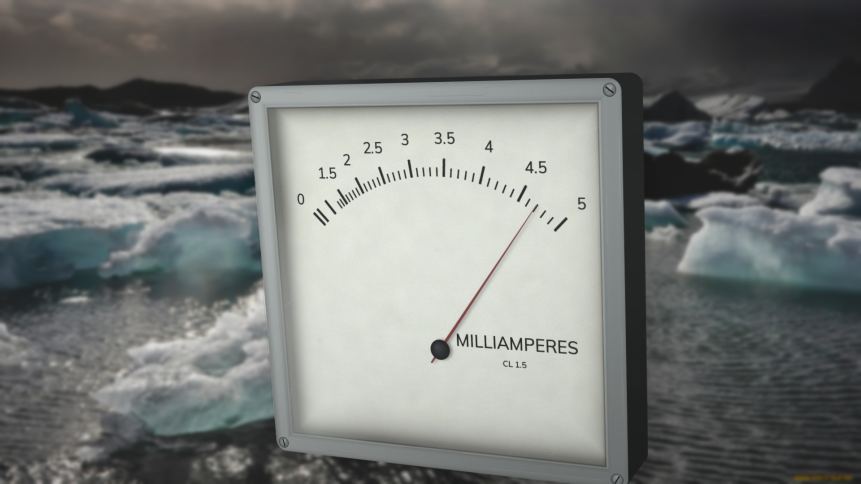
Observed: 4.7 mA
